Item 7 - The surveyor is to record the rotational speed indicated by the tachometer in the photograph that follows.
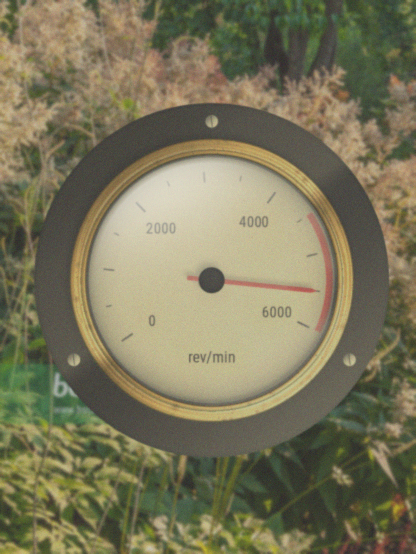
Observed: 5500 rpm
